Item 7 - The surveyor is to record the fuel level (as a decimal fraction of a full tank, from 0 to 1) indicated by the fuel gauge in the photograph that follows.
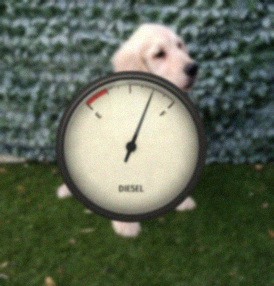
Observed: 0.75
